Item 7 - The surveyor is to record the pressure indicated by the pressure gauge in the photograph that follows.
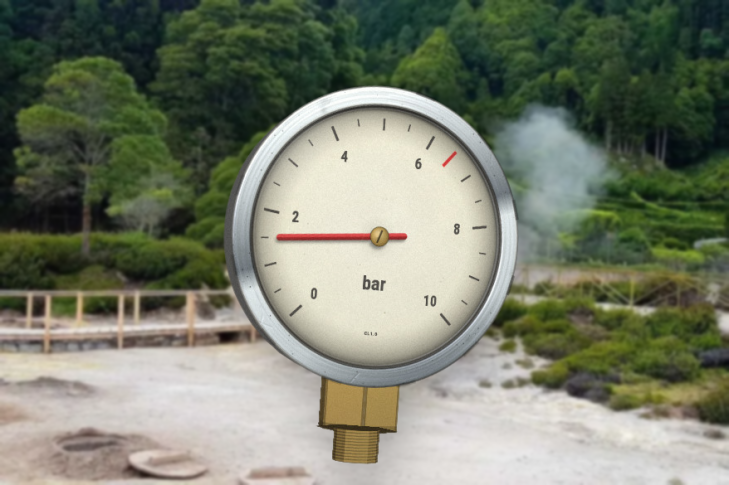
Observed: 1.5 bar
